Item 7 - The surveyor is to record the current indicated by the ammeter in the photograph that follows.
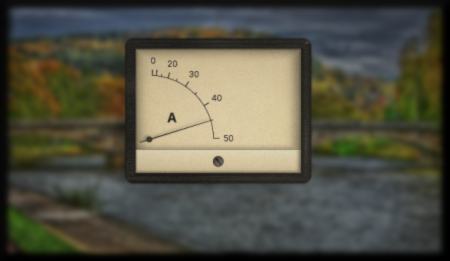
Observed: 45 A
